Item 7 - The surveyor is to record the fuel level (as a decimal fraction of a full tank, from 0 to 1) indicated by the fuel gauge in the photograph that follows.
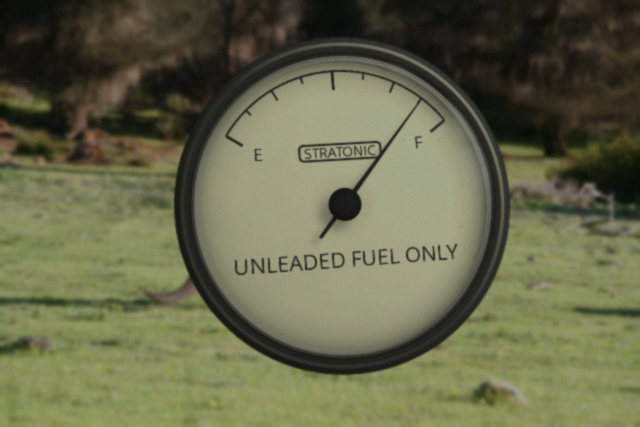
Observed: 0.875
